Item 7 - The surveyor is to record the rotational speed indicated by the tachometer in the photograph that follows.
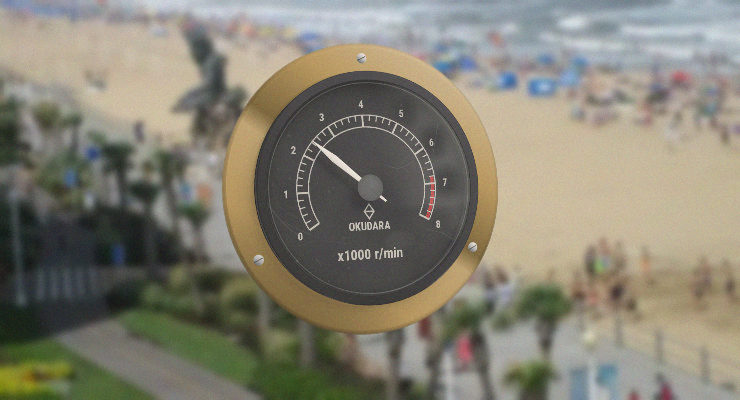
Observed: 2400 rpm
